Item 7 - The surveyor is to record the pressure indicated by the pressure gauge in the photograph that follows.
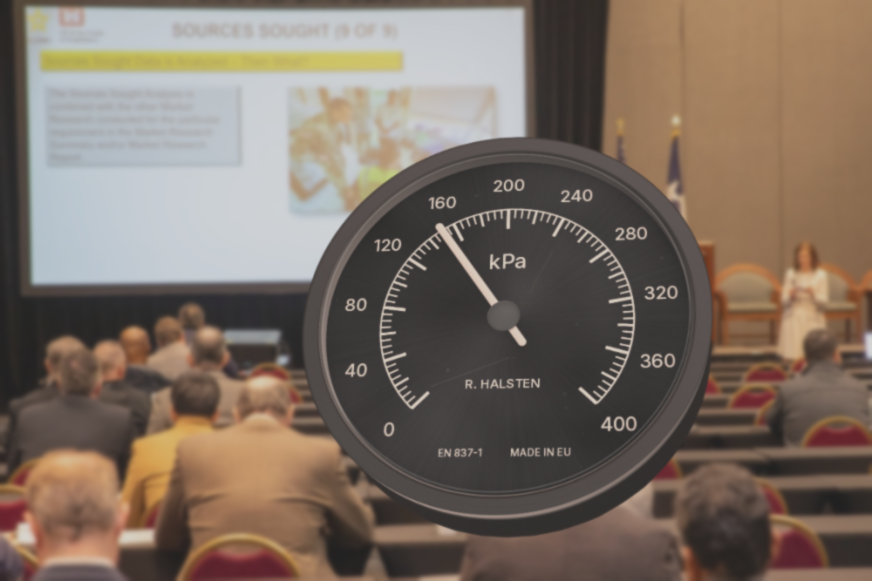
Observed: 150 kPa
